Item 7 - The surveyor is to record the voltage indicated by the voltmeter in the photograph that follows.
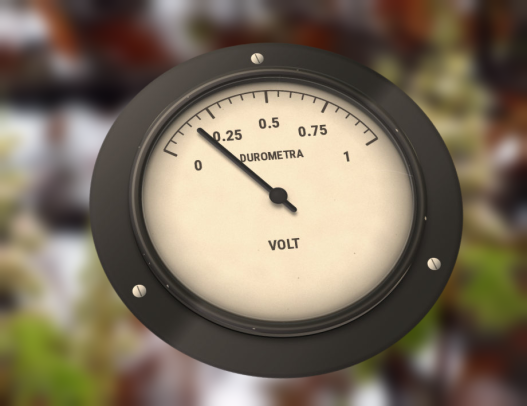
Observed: 0.15 V
